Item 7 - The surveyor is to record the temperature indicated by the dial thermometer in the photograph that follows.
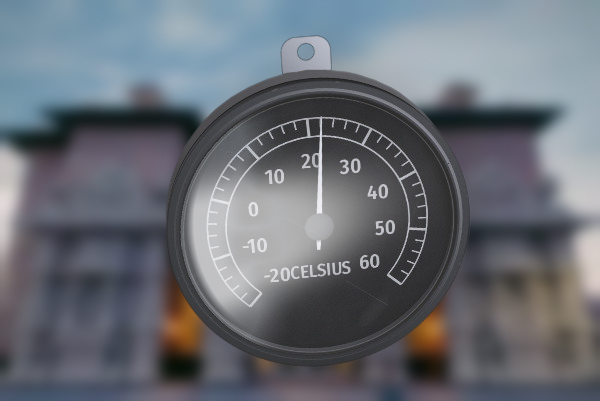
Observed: 22 °C
